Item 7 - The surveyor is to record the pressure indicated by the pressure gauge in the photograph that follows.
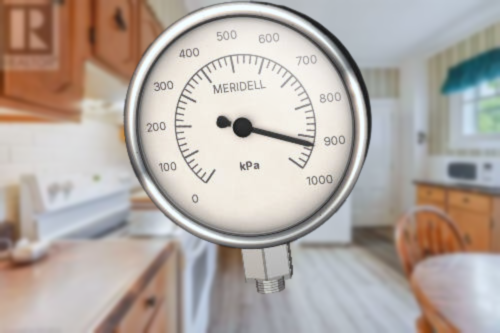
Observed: 920 kPa
